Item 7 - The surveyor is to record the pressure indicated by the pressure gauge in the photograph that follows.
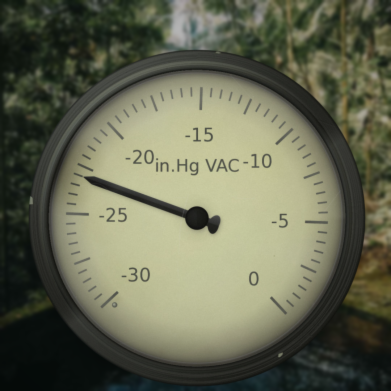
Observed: -23 inHg
